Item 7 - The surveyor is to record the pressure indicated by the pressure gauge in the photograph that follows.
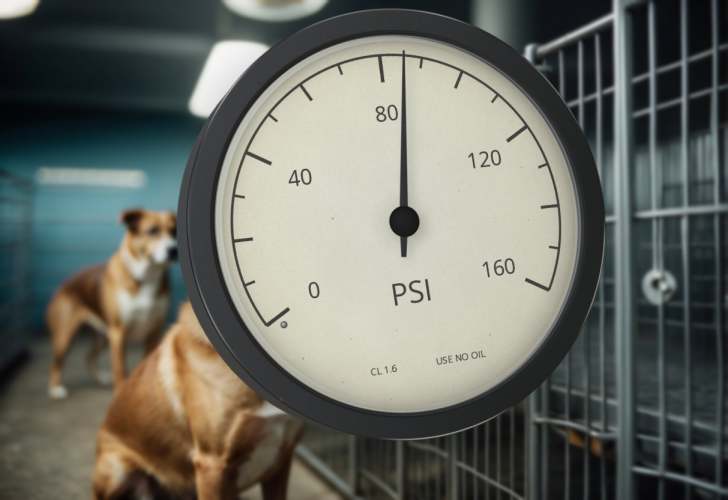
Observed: 85 psi
